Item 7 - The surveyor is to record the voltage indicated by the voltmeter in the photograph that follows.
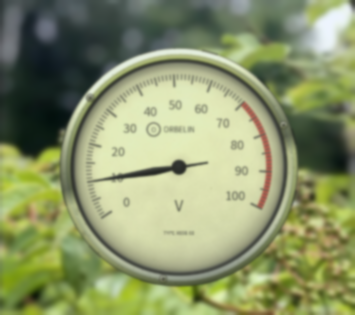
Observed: 10 V
